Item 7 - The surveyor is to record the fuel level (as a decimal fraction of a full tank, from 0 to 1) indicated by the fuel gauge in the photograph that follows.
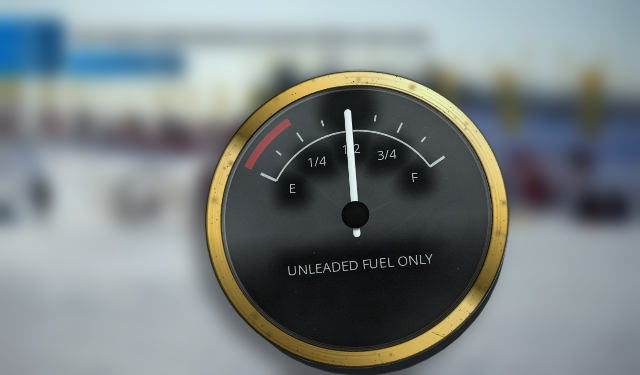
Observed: 0.5
